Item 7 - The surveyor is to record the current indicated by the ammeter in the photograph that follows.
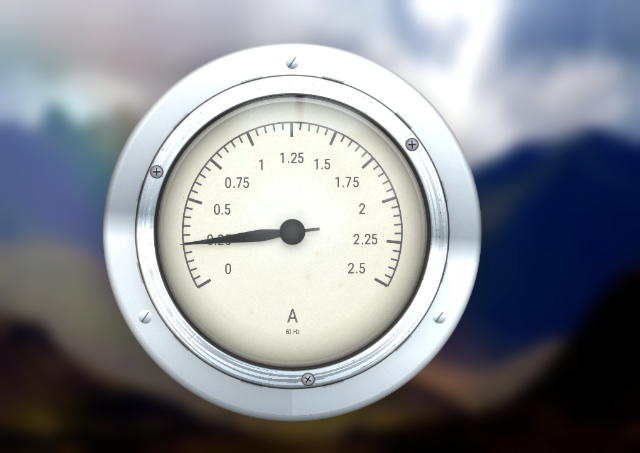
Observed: 0.25 A
